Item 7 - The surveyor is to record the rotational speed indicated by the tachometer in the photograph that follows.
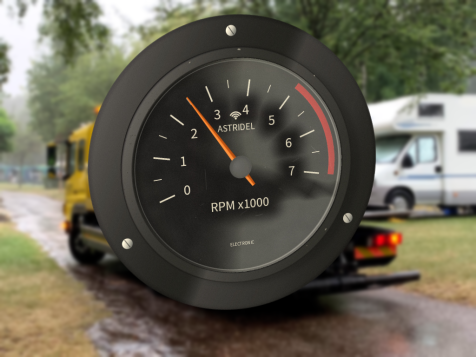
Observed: 2500 rpm
